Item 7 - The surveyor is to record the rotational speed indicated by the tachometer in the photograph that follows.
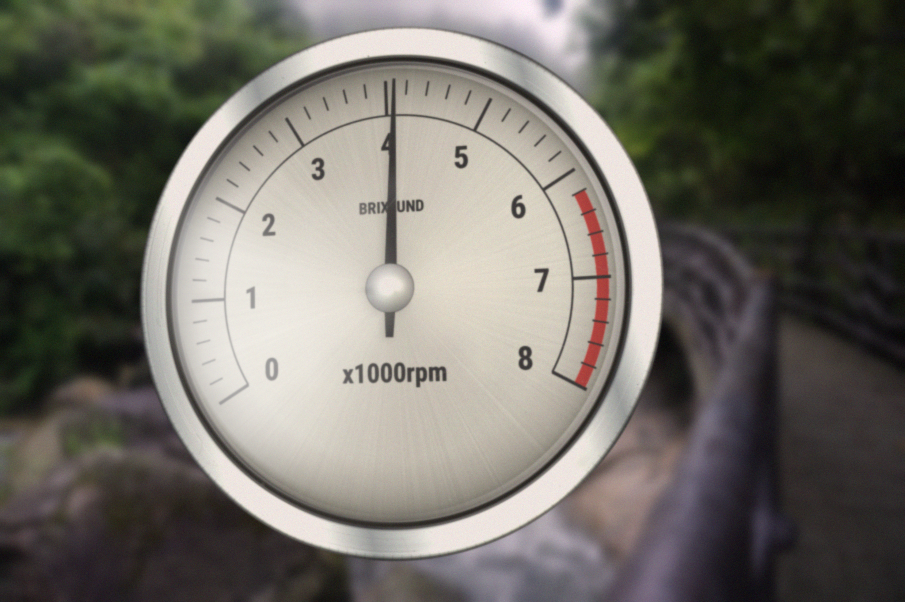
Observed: 4100 rpm
